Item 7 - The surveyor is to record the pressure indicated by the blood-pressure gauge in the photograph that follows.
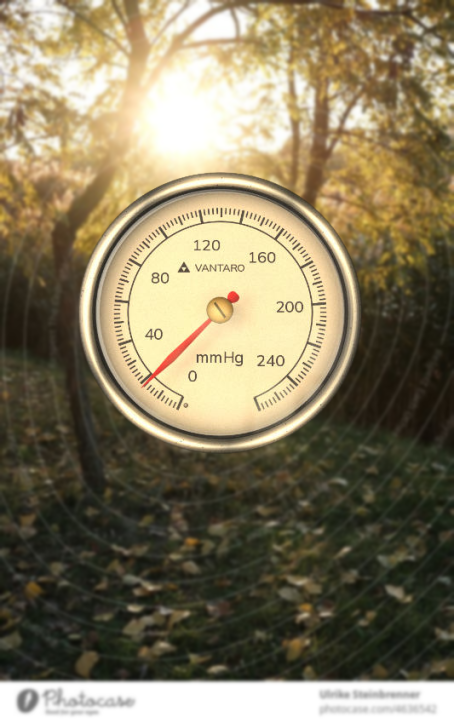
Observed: 18 mmHg
